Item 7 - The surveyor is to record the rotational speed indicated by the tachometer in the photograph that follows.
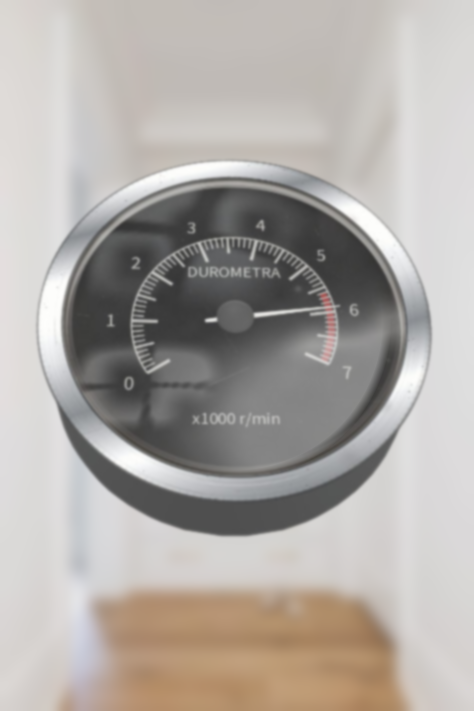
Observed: 6000 rpm
